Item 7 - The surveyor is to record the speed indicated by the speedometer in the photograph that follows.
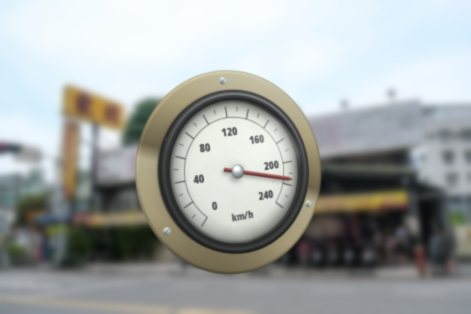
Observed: 215 km/h
